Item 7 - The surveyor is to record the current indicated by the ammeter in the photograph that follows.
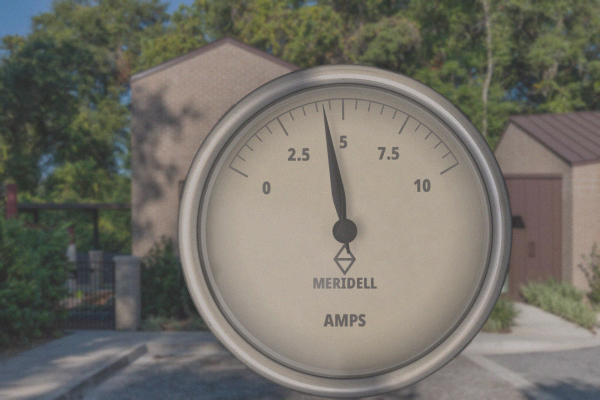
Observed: 4.25 A
